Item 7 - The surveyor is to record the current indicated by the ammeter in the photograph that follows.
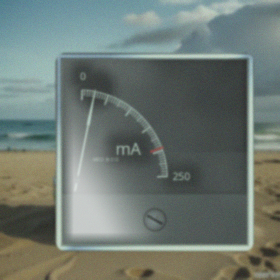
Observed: 25 mA
